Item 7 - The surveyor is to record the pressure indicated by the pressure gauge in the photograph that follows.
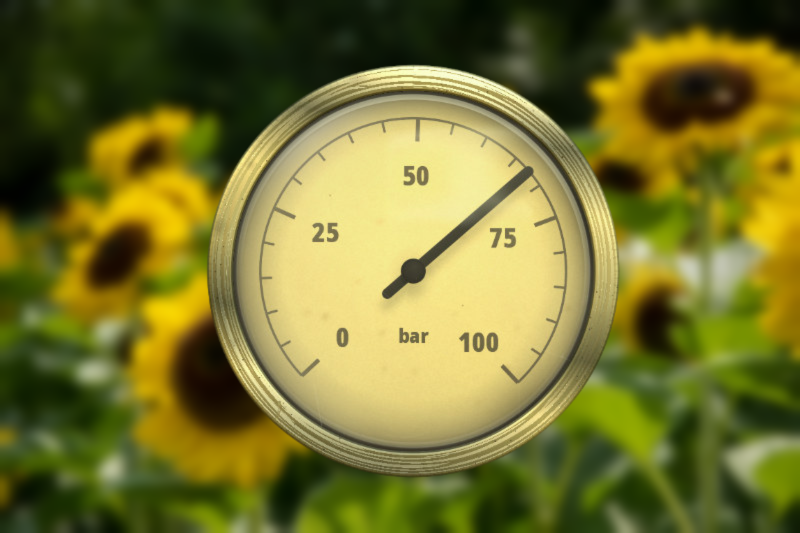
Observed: 67.5 bar
